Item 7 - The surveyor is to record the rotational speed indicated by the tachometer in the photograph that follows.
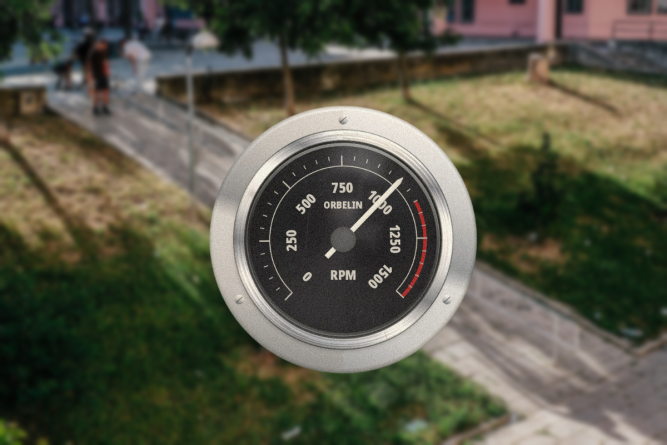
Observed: 1000 rpm
